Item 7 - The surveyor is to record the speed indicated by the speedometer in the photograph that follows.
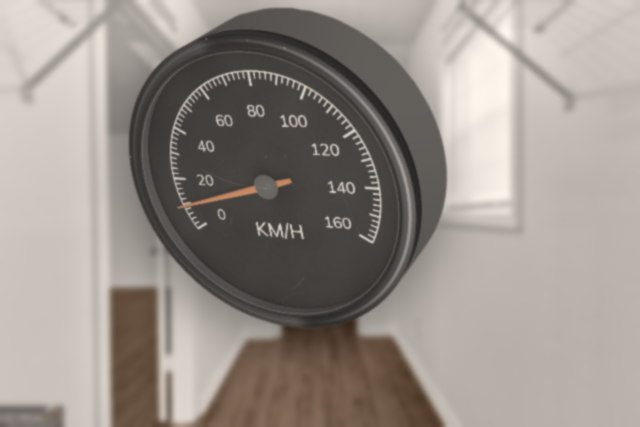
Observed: 10 km/h
